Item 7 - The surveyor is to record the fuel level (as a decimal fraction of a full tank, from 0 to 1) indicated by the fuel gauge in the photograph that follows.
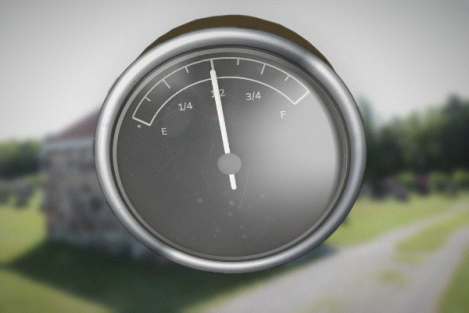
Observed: 0.5
